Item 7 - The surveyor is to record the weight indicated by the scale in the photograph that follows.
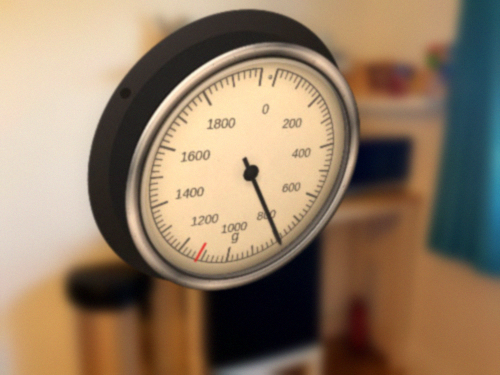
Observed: 800 g
